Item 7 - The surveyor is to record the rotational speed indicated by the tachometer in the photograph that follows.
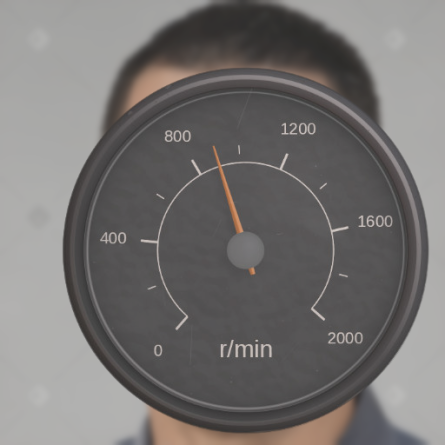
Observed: 900 rpm
